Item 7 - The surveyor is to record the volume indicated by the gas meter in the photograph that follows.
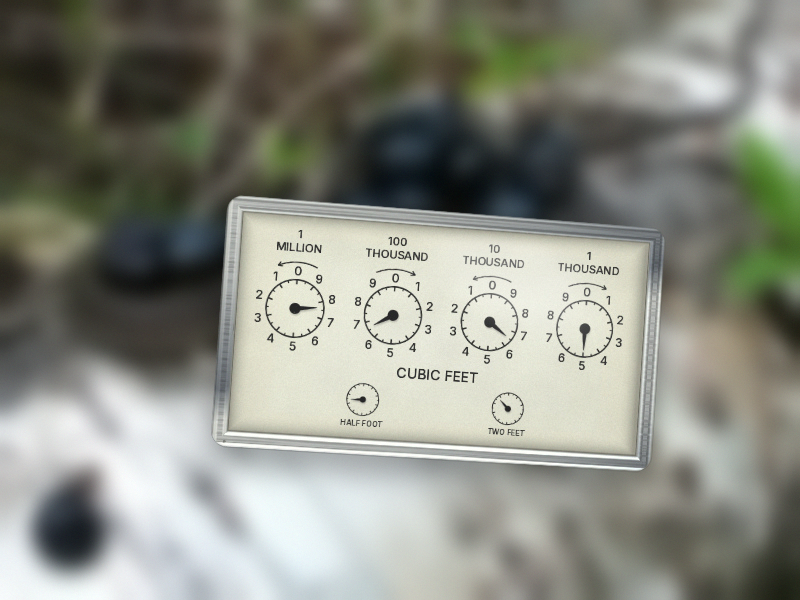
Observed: 766500 ft³
